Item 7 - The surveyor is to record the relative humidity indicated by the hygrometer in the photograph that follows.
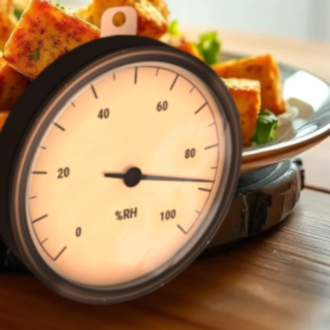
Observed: 87.5 %
